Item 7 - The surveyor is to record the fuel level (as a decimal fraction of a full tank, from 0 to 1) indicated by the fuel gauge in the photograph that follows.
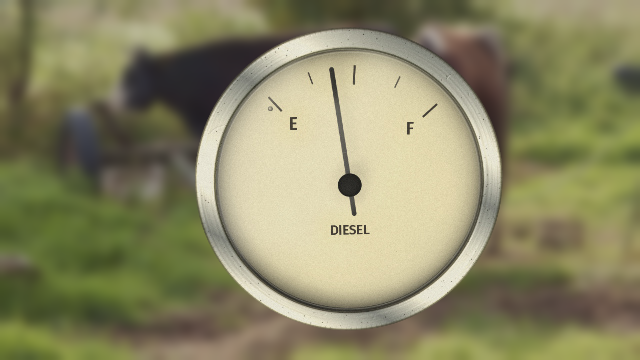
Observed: 0.375
